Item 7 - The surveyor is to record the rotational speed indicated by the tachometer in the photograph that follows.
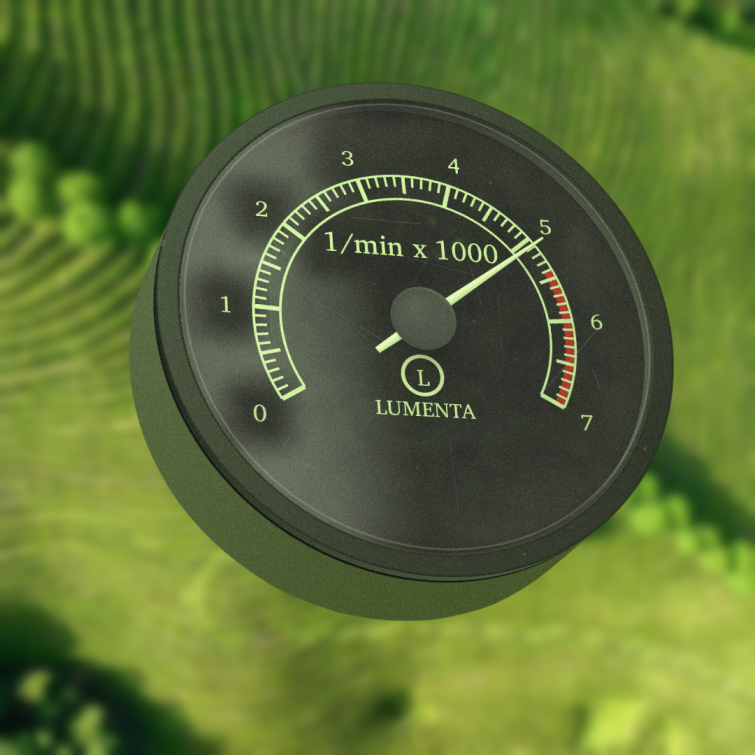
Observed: 5100 rpm
